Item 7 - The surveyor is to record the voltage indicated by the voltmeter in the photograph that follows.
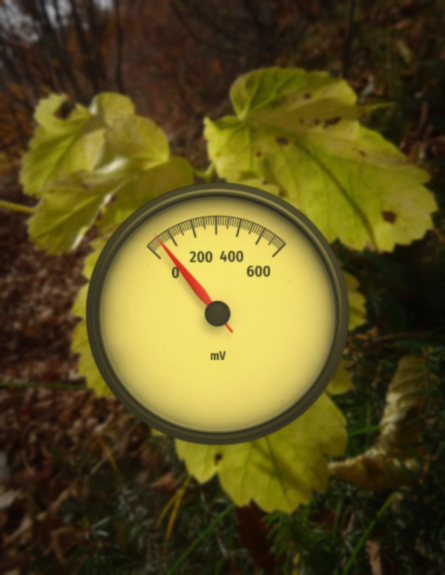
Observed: 50 mV
